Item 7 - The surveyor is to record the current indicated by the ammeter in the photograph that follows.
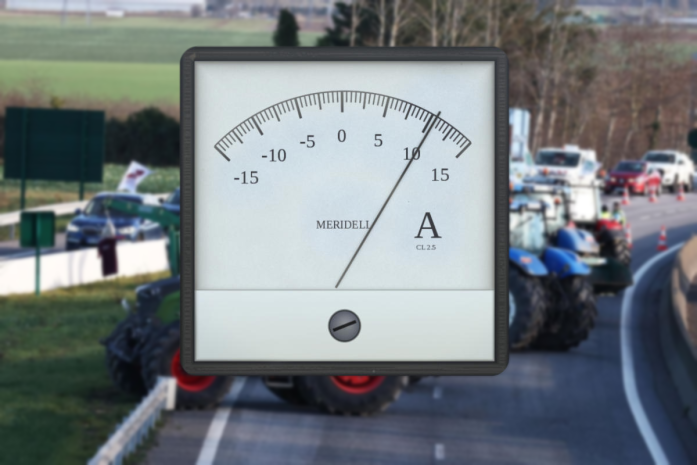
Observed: 10.5 A
